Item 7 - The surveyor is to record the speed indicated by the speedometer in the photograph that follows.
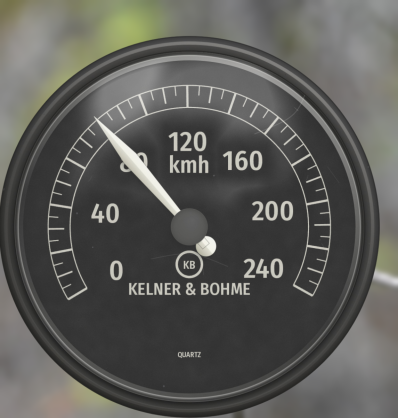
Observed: 80 km/h
